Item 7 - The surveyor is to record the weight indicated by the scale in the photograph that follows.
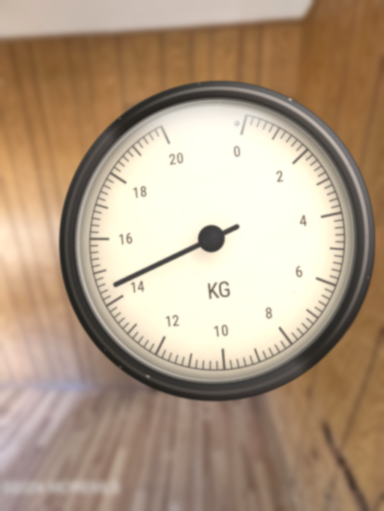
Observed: 14.4 kg
